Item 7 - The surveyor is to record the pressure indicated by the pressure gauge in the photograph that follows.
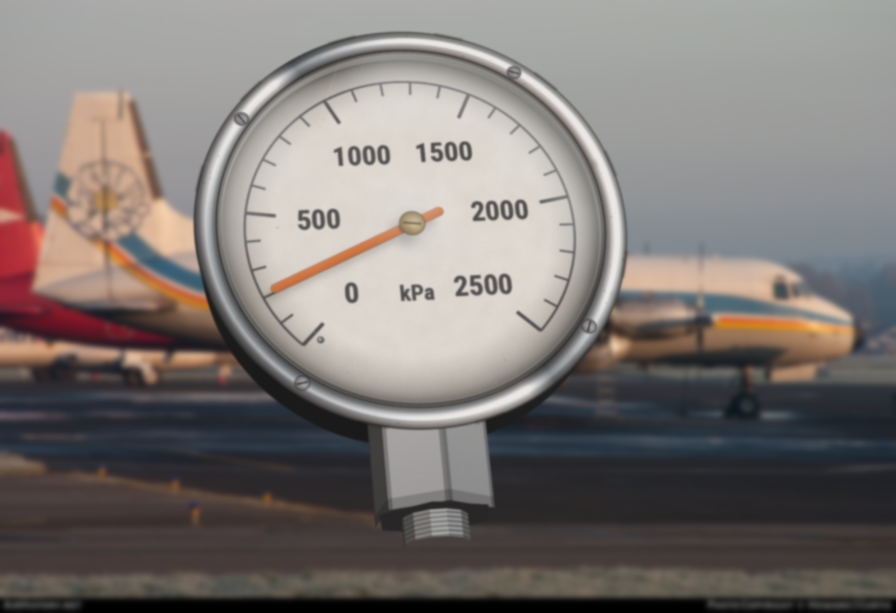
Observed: 200 kPa
